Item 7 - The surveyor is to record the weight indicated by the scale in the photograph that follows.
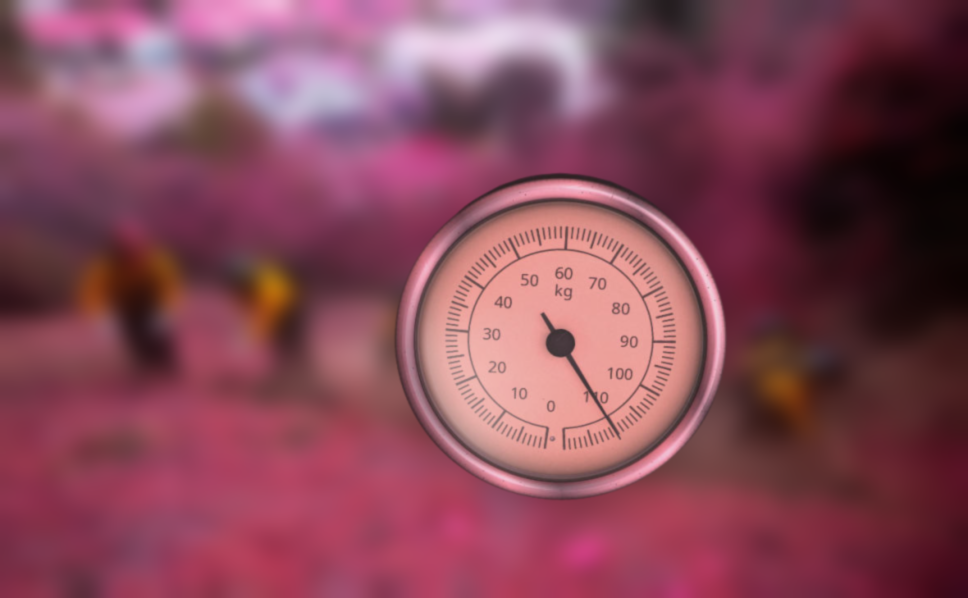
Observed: 110 kg
